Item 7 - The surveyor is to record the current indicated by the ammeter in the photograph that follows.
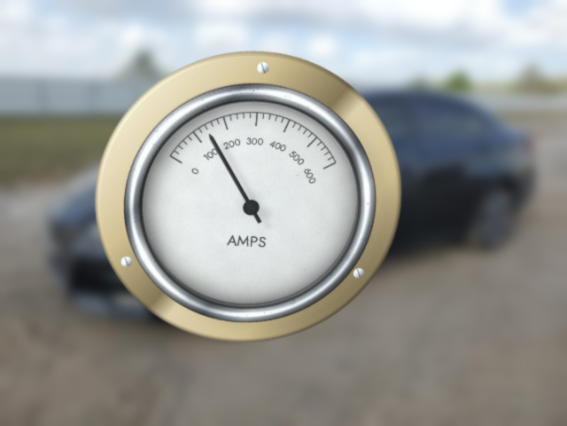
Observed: 140 A
